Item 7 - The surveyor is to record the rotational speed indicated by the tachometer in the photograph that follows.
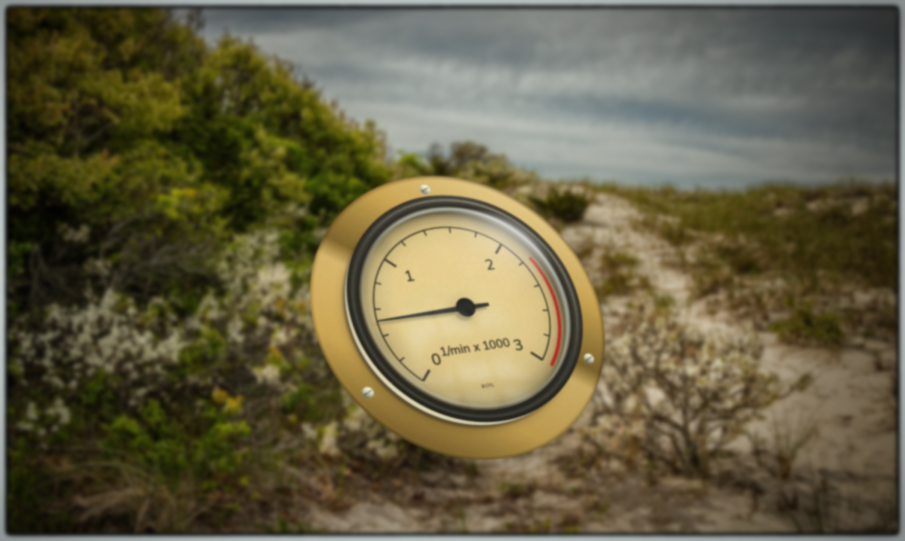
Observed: 500 rpm
